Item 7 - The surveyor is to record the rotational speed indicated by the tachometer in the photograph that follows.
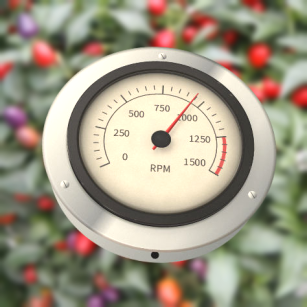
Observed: 950 rpm
